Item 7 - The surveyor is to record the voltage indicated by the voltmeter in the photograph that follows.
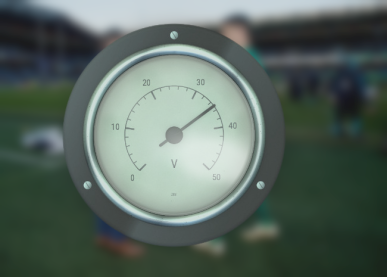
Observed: 35 V
